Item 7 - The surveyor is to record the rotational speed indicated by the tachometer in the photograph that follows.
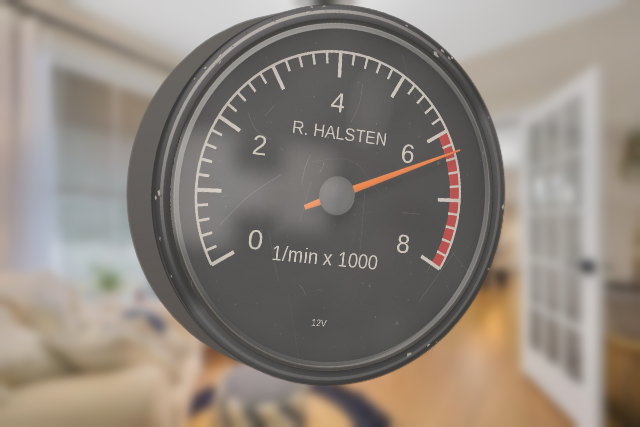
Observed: 6300 rpm
